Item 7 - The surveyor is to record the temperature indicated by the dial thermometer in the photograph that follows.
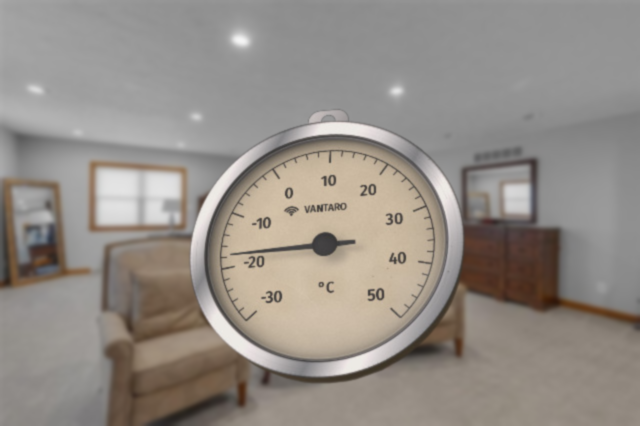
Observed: -18 °C
